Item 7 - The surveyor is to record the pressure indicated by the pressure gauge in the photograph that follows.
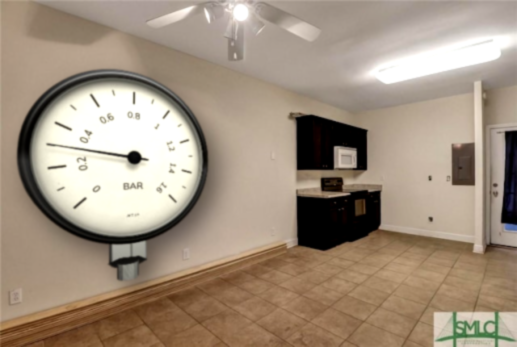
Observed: 0.3 bar
